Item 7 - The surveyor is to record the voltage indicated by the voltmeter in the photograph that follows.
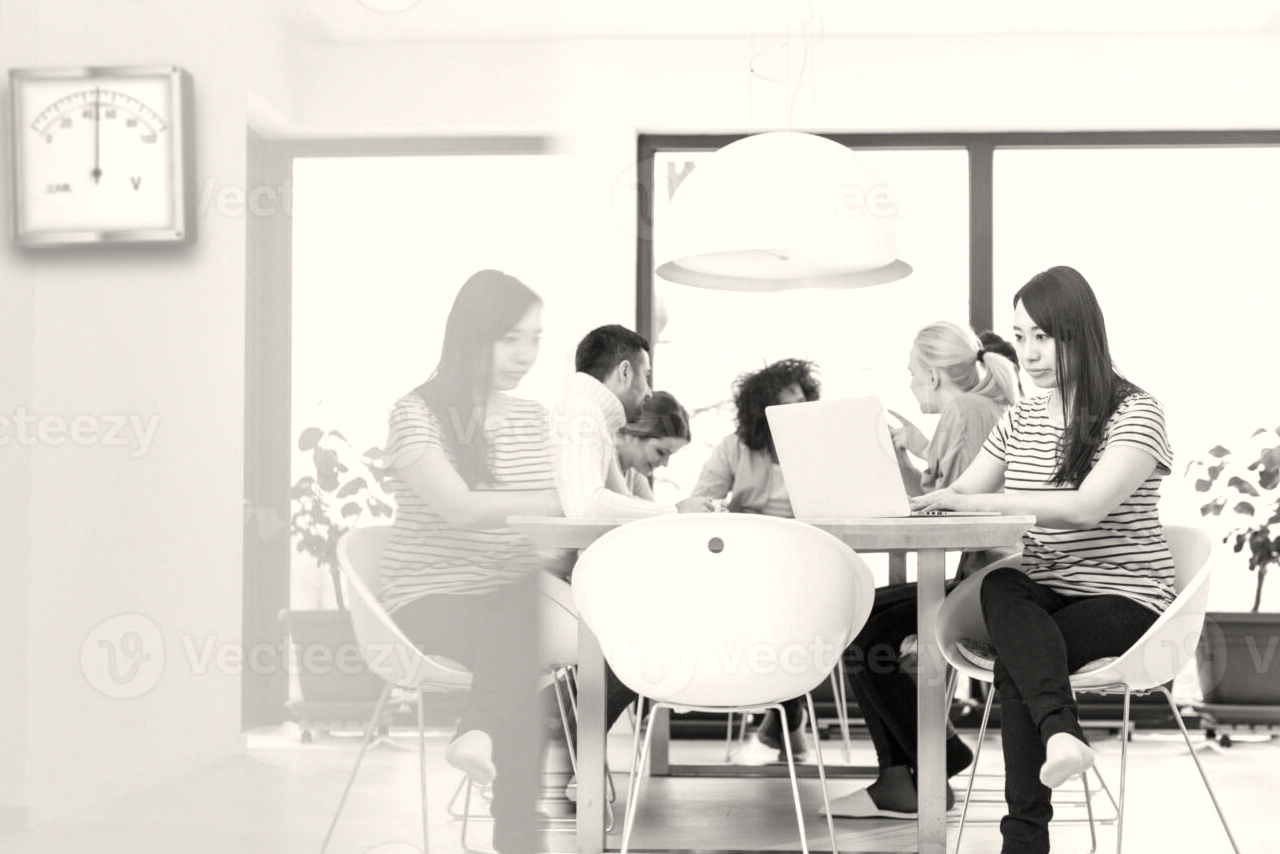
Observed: 50 V
